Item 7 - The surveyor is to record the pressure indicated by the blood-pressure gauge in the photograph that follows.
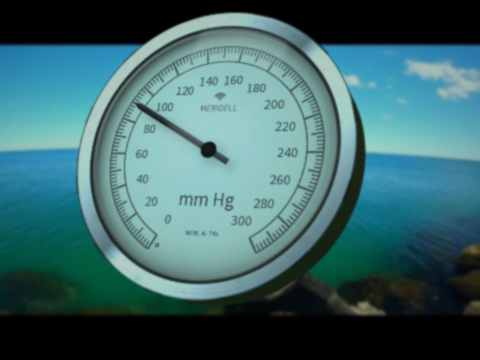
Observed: 90 mmHg
